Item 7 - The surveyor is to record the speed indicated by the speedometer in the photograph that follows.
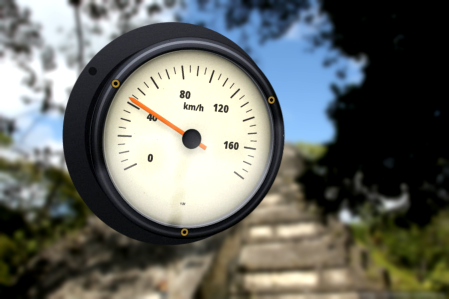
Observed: 42.5 km/h
